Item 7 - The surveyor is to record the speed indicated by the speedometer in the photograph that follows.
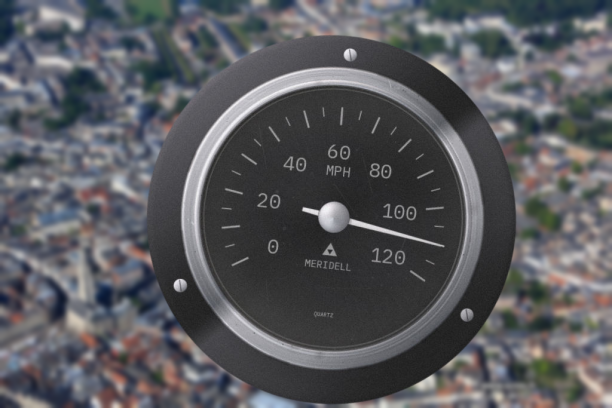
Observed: 110 mph
